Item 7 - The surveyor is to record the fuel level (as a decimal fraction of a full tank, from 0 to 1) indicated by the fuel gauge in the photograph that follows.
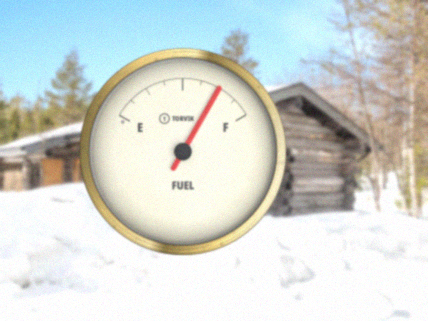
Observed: 0.75
